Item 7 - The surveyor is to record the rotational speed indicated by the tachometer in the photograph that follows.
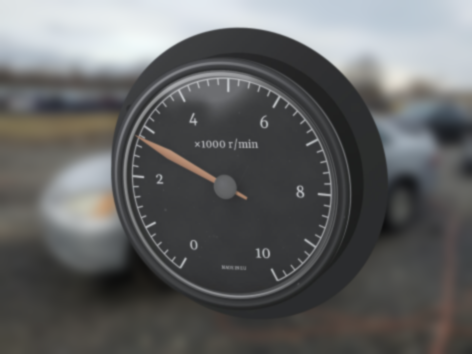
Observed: 2800 rpm
